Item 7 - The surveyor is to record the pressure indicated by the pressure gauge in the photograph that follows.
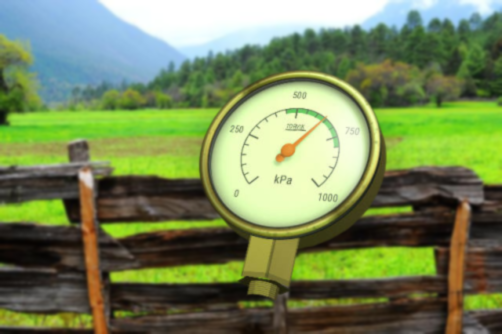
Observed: 650 kPa
